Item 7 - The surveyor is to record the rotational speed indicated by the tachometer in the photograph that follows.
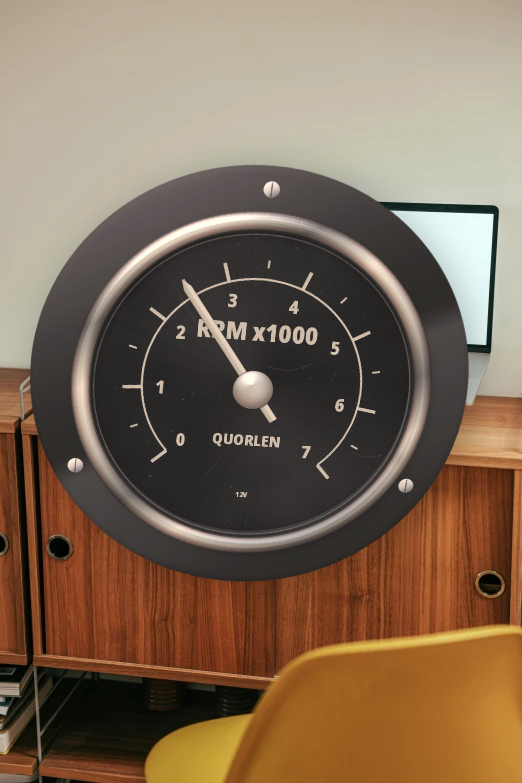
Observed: 2500 rpm
